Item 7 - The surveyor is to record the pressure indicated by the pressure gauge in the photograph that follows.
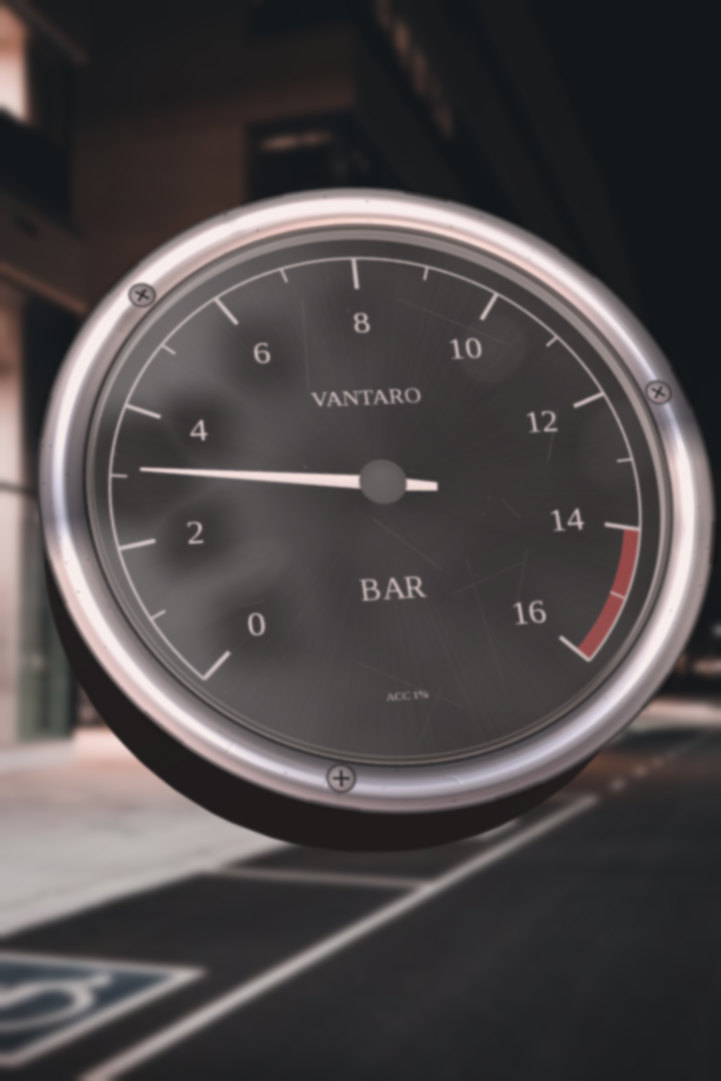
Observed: 3 bar
